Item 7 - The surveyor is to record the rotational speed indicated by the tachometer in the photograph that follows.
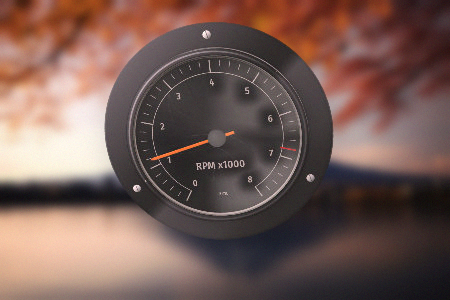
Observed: 1200 rpm
